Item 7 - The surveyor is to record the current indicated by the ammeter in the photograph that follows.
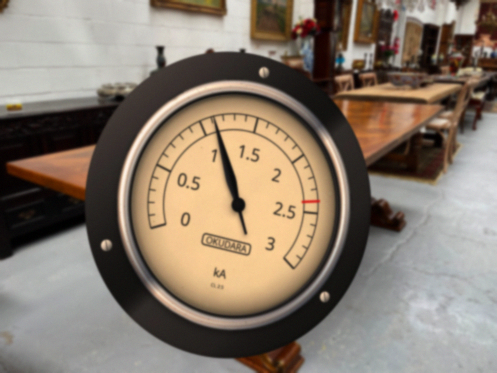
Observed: 1.1 kA
